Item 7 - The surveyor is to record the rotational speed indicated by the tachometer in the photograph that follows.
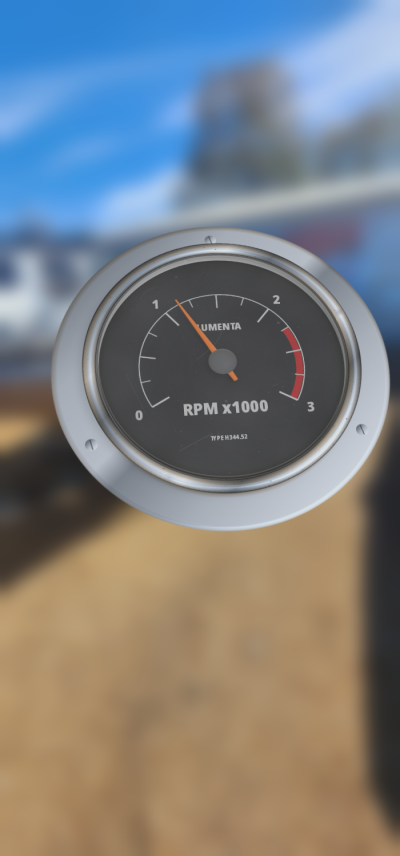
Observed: 1125 rpm
